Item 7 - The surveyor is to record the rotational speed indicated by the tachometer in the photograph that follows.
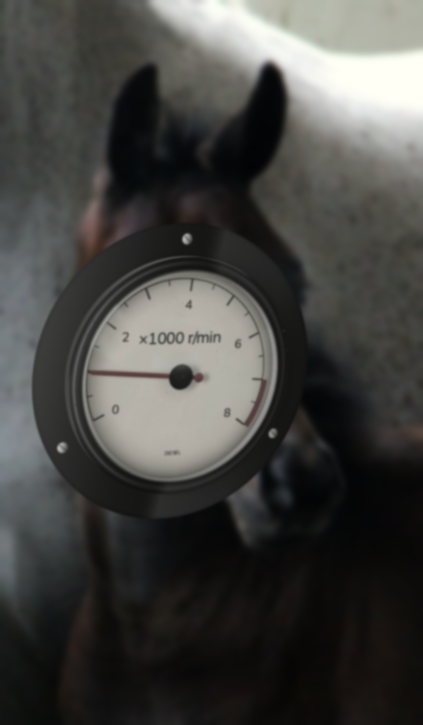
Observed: 1000 rpm
